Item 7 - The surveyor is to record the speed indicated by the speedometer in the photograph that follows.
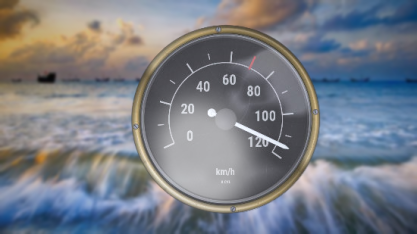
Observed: 115 km/h
